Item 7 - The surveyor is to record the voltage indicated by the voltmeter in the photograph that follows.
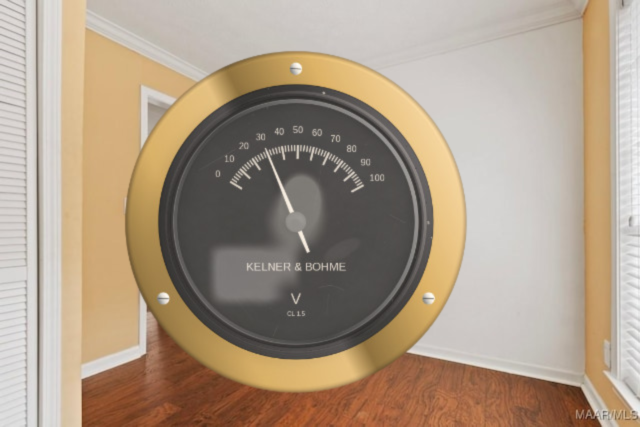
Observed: 30 V
